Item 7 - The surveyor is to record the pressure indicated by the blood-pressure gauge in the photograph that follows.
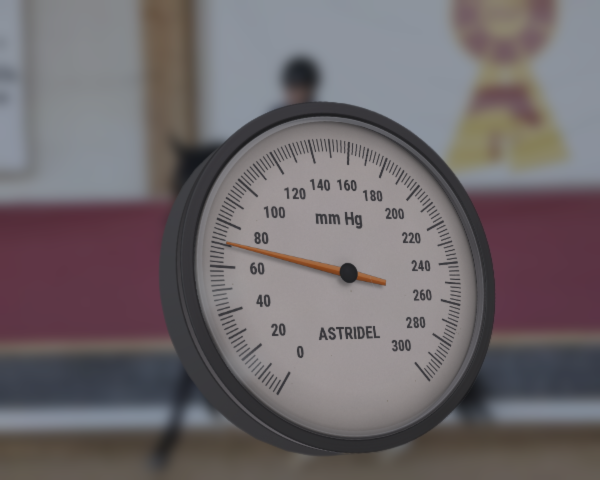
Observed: 70 mmHg
